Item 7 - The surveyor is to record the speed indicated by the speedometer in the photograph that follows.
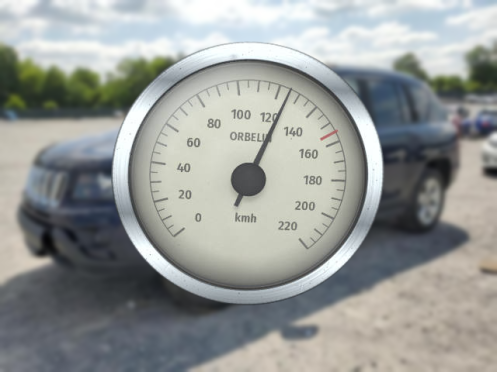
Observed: 125 km/h
